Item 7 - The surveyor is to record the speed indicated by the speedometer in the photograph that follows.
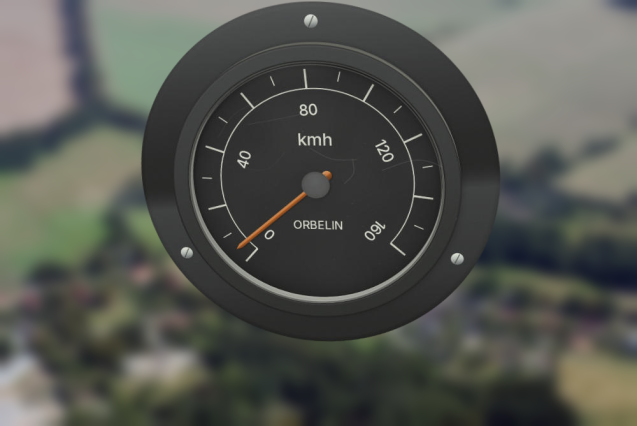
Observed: 5 km/h
